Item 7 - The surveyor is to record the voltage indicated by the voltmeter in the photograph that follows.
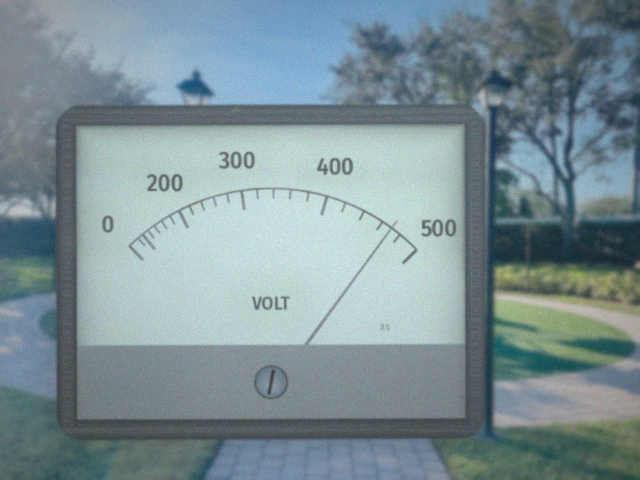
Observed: 470 V
